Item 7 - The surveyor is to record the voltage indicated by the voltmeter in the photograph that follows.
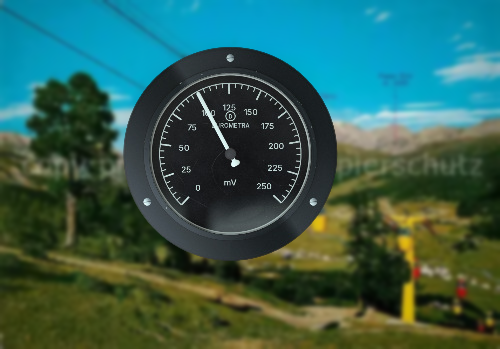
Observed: 100 mV
